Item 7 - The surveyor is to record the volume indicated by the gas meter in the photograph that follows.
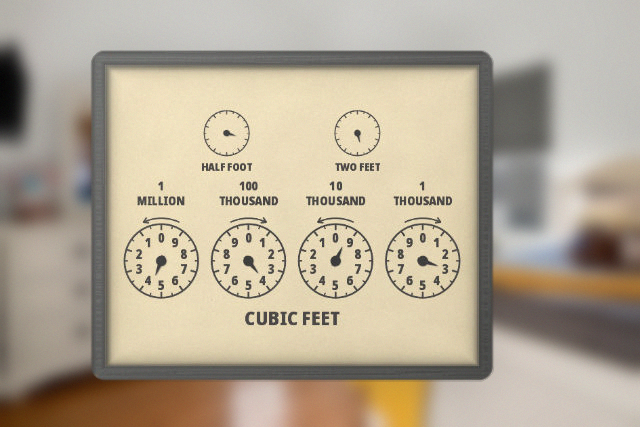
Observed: 439300 ft³
